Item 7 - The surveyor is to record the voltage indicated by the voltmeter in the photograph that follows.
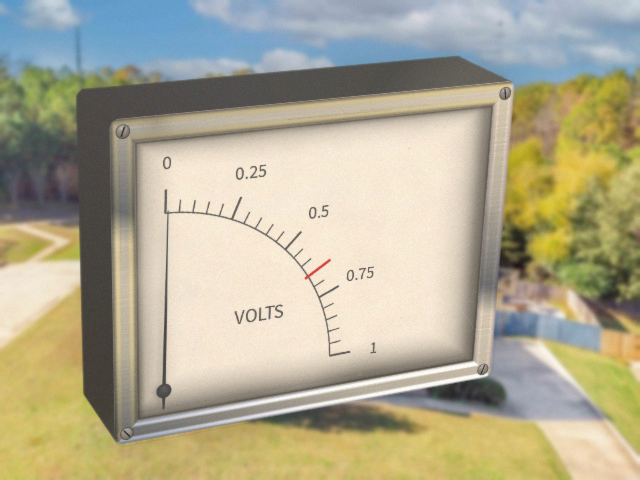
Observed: 0 V
